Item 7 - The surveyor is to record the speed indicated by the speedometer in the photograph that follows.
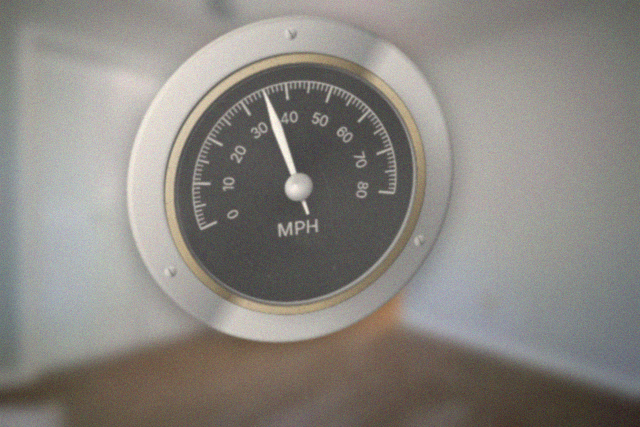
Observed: 35 mph
